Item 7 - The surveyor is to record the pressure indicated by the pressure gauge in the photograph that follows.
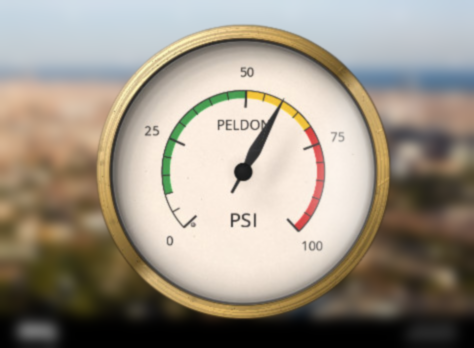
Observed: 60 psi
